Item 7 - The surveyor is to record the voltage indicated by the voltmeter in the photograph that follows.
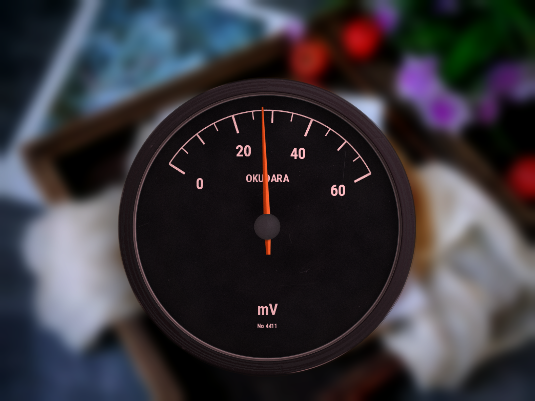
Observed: 27.5 mV
